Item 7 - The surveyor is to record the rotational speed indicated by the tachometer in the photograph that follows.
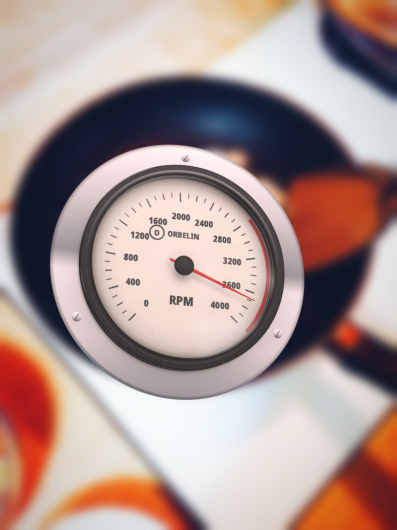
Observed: 3700 rpm
